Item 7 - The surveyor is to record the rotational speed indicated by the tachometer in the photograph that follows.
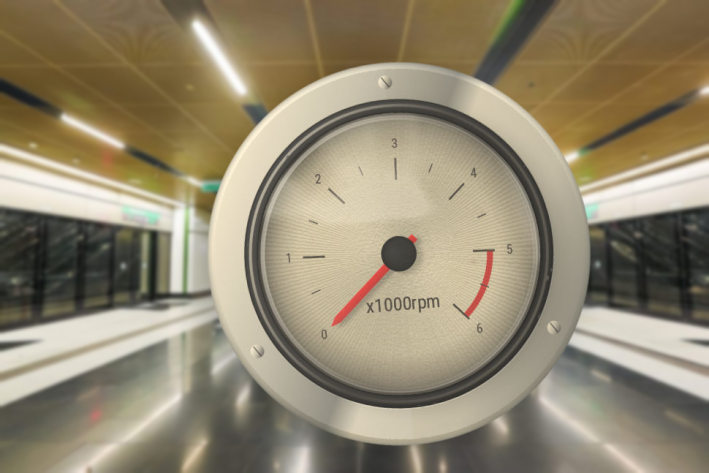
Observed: 0 rpm
